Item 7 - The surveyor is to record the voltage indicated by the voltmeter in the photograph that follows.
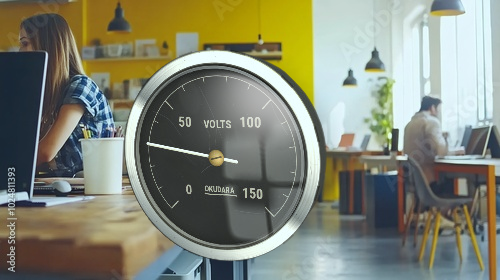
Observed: 30 V
